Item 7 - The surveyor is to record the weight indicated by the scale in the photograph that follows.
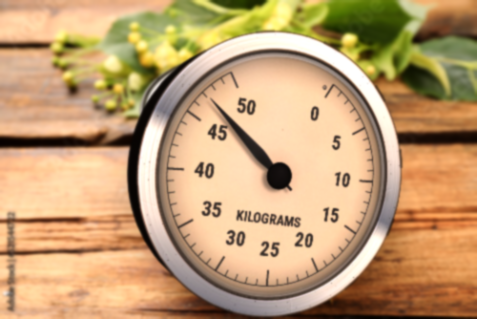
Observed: 47 kg
